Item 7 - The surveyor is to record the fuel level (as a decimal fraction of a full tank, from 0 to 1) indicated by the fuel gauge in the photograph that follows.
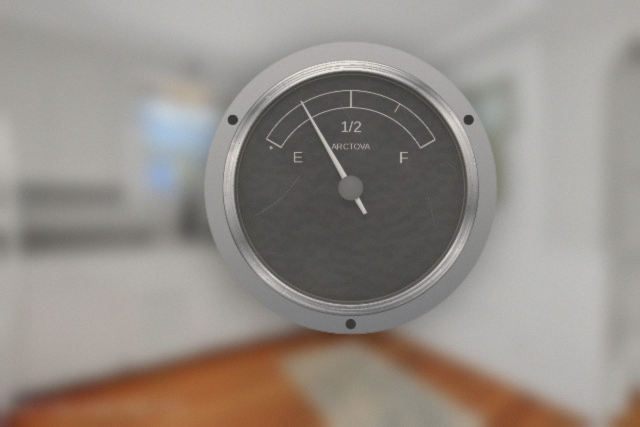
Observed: 0.25
